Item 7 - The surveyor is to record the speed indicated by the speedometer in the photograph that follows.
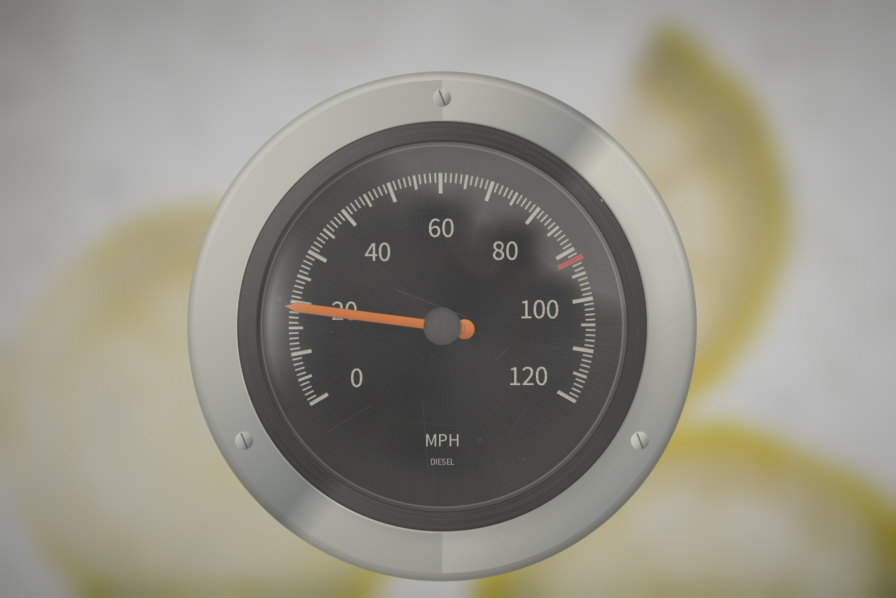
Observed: 19 mph
